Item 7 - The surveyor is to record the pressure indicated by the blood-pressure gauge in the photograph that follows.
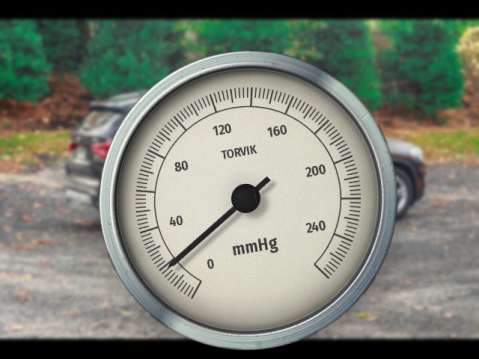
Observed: 18 mmHg
